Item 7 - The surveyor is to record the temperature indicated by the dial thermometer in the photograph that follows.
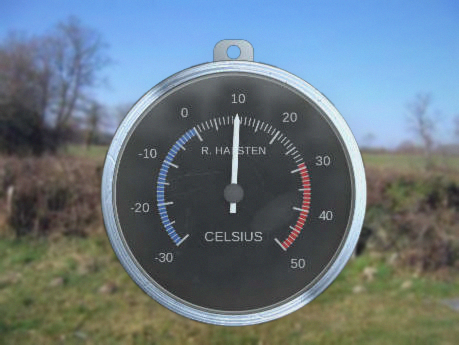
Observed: 10 °C
